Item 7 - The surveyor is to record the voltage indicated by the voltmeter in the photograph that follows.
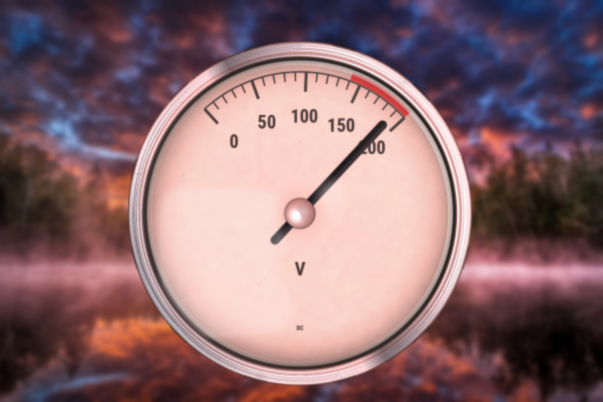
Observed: 190 V
